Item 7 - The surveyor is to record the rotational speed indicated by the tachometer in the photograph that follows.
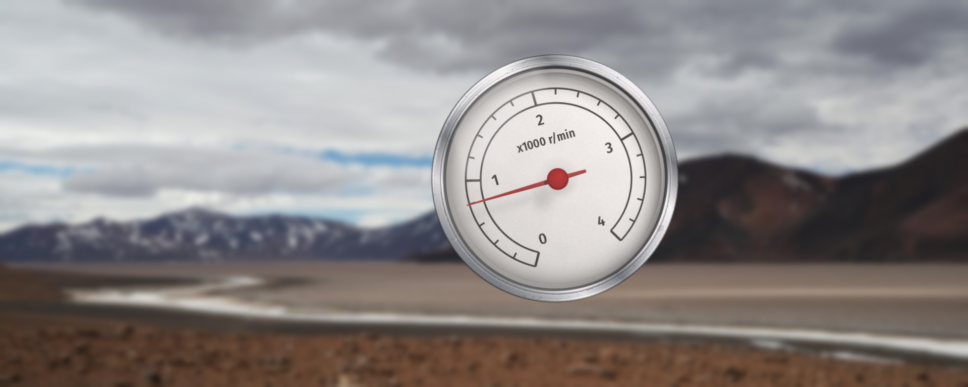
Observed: 800 rpm
